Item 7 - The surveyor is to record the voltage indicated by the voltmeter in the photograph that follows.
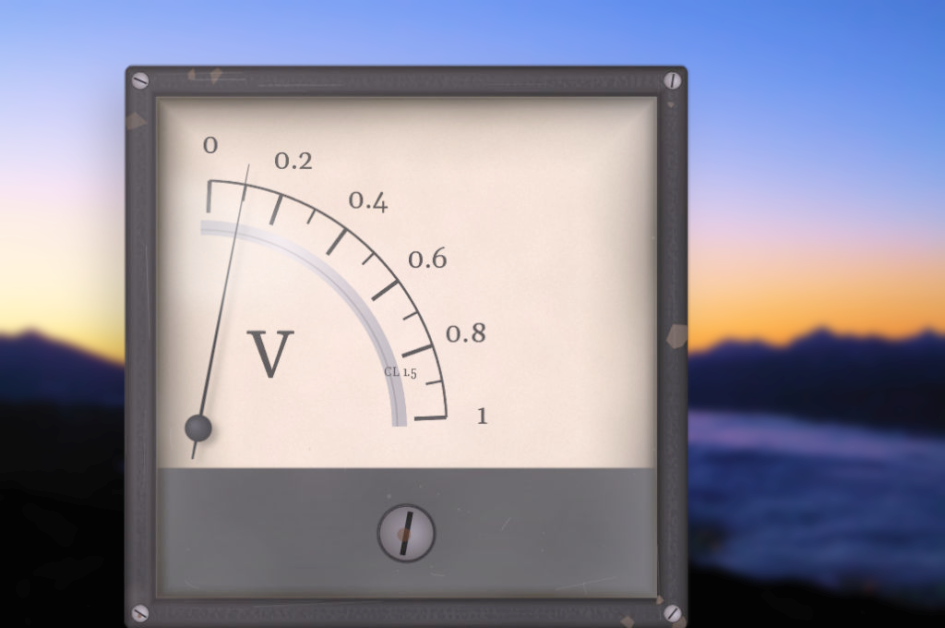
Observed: 0.1 V
